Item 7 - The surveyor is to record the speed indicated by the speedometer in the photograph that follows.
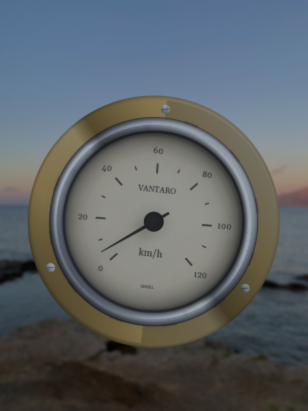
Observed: 5 km/h
